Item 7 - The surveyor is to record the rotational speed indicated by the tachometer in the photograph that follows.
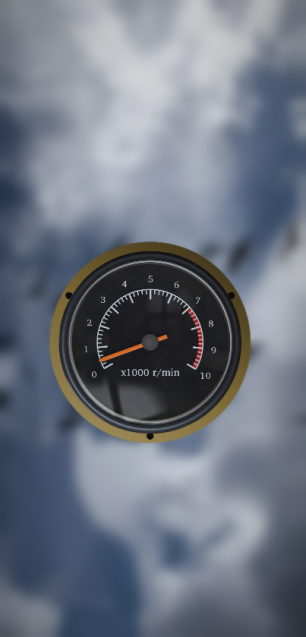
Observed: 400 rpm
